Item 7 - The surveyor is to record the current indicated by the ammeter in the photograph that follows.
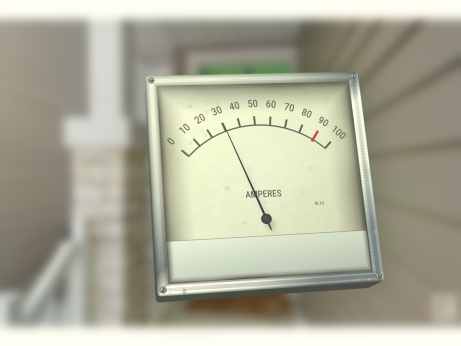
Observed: 30 A
